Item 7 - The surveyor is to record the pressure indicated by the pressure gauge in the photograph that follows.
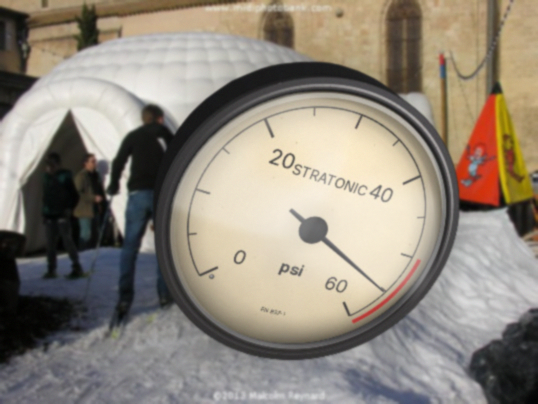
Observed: 55 psi
